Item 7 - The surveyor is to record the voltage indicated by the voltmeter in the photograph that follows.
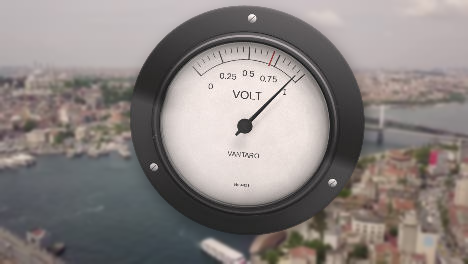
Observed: 0.95 V
